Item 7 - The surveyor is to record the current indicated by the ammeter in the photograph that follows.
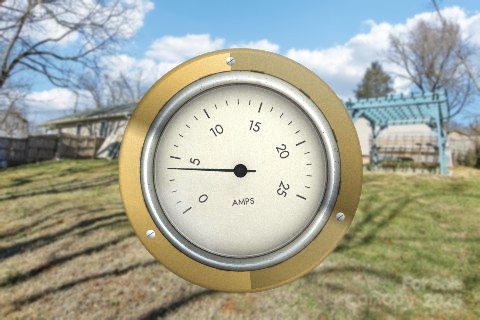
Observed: 4 A
